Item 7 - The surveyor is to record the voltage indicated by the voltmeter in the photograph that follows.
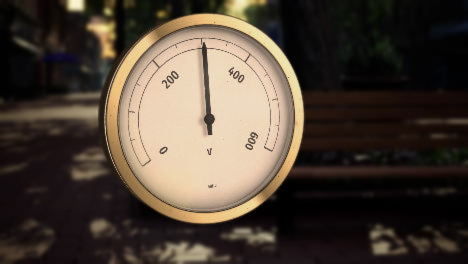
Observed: 300 V
